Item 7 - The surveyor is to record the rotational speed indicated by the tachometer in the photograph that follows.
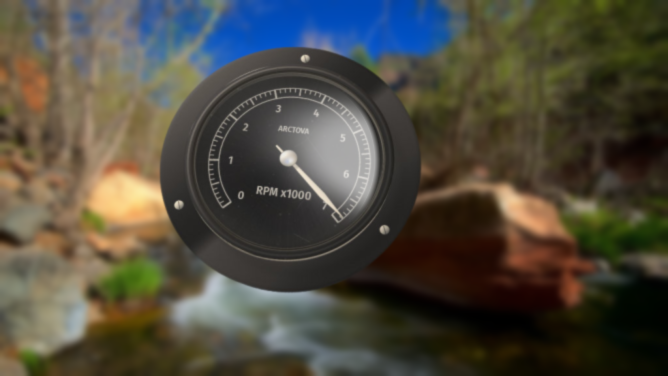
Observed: 6900 rpm
